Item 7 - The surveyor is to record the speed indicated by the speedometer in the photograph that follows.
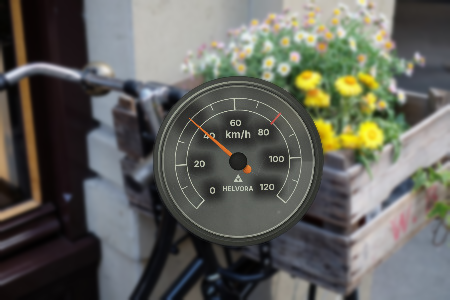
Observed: 40 km/h
